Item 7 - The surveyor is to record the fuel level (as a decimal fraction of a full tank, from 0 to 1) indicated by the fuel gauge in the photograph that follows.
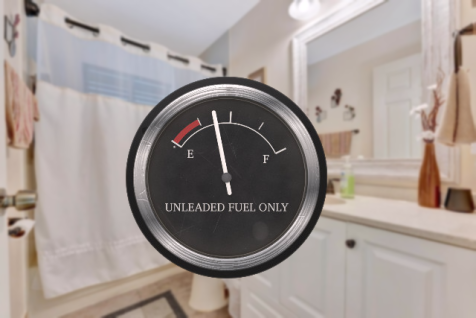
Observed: 0.375
